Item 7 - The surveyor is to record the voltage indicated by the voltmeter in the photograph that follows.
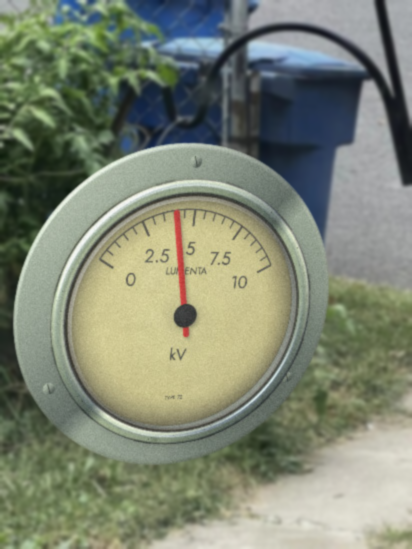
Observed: 4 kV
